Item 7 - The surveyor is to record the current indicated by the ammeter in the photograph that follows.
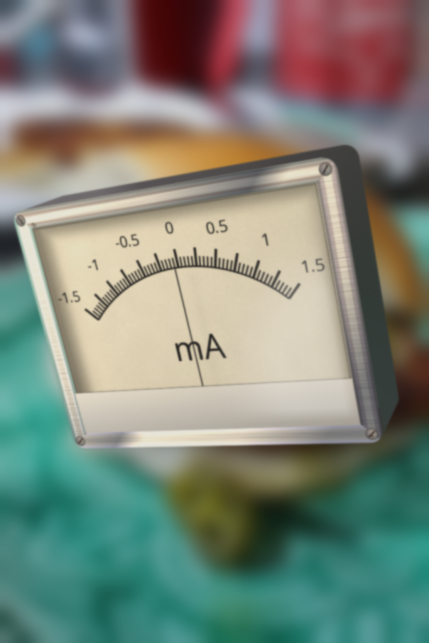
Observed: 0 mA
